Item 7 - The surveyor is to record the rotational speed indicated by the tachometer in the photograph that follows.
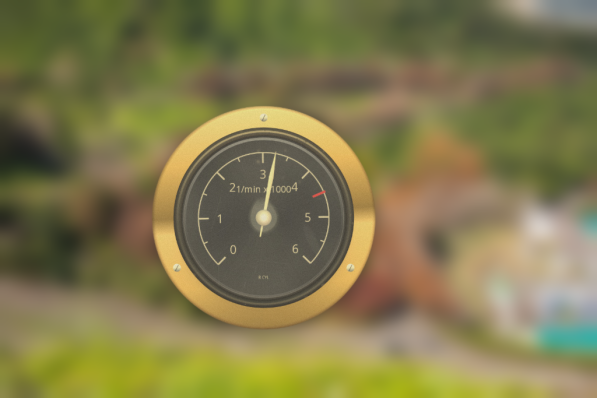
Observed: 3250 rpm
